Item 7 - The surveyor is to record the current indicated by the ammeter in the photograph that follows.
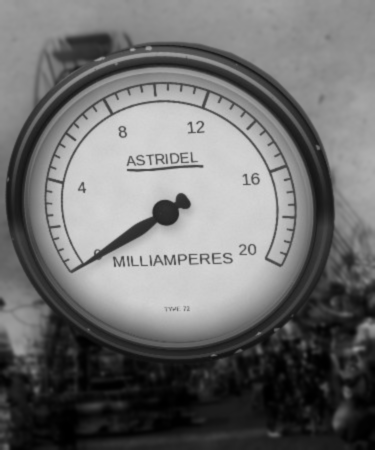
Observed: 0 mA
